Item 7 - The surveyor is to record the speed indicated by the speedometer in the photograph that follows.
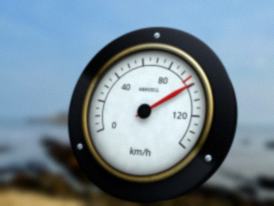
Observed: 100 km/h
